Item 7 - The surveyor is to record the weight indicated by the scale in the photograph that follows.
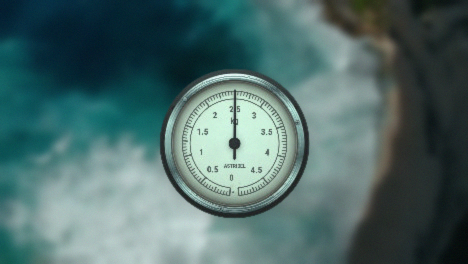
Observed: 2.5 kg
